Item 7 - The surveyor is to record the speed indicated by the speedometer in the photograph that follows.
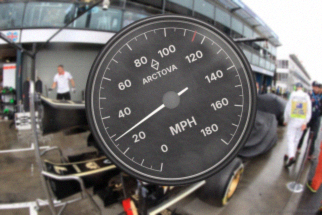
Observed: 27.5 mph
